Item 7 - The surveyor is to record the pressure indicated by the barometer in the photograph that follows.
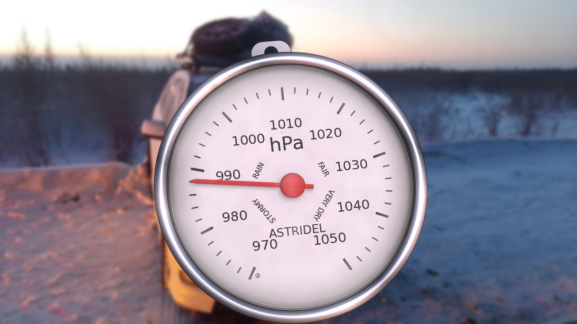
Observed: 988 hPa
